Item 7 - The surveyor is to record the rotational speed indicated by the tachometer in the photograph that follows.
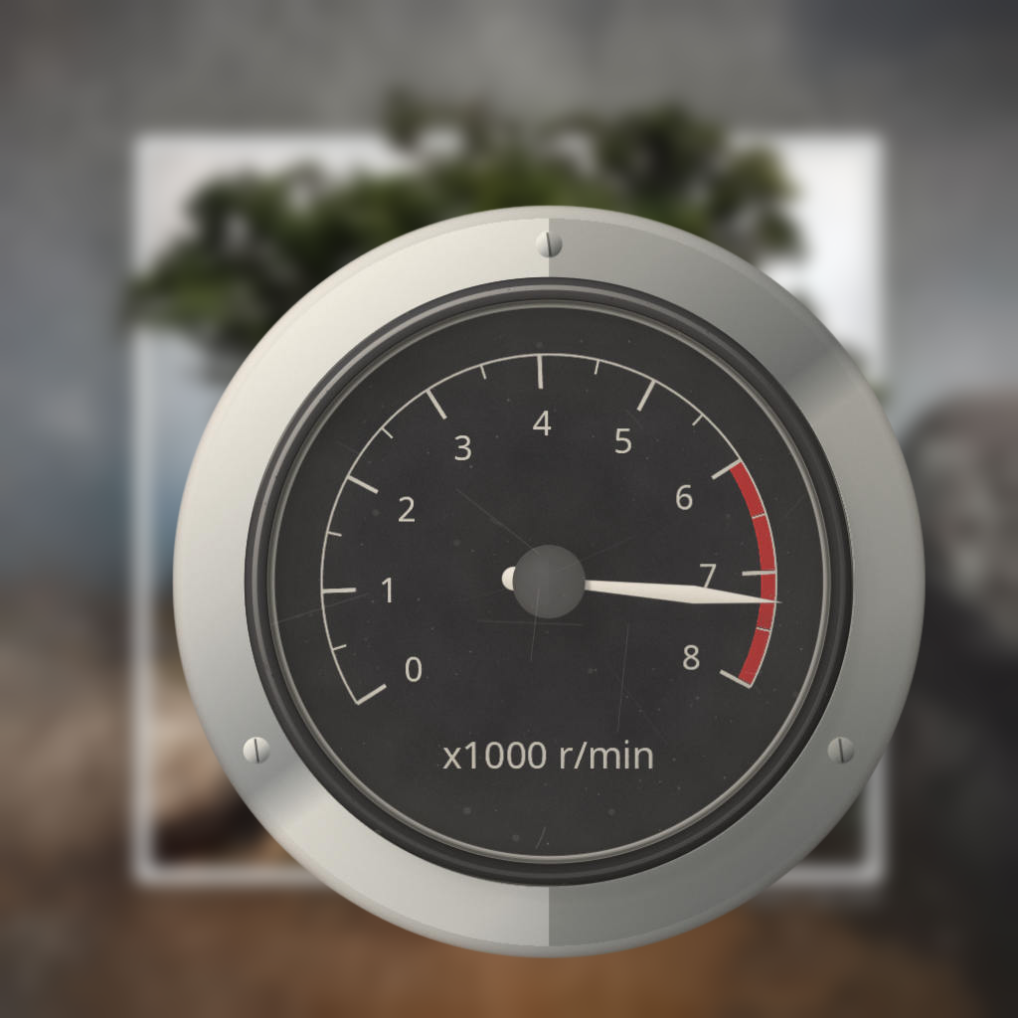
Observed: 7250 rpm
